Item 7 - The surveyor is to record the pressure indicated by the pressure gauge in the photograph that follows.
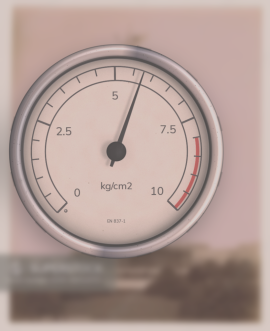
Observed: 5.75 kg/cm²
